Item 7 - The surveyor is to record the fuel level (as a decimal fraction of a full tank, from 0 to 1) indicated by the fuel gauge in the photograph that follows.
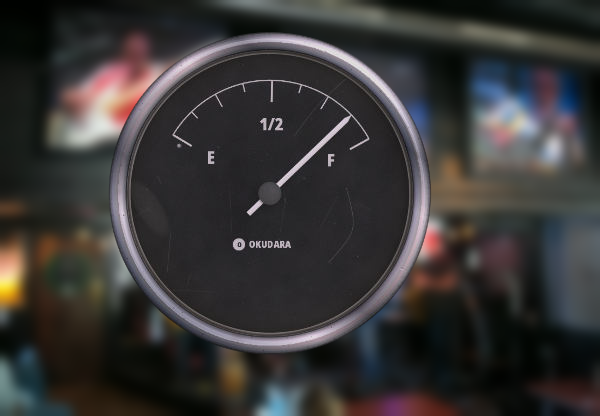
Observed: 0.875
